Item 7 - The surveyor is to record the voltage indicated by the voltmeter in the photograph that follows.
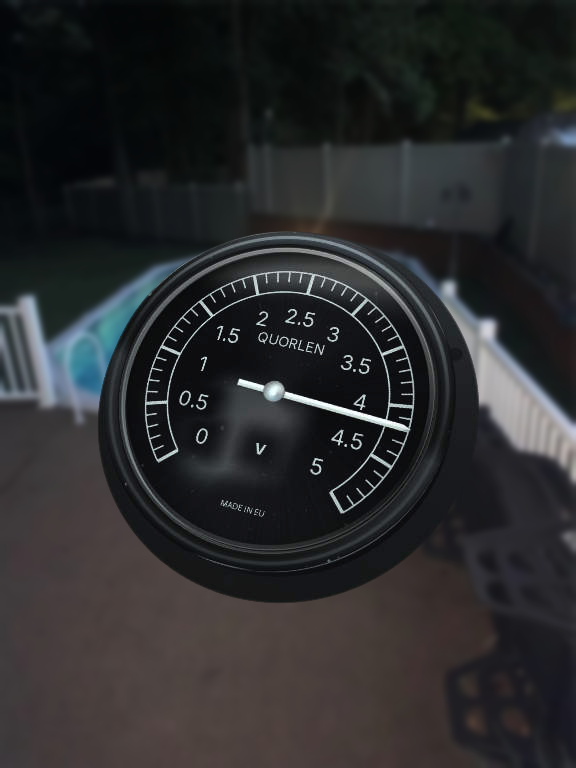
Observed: 4.2 V
